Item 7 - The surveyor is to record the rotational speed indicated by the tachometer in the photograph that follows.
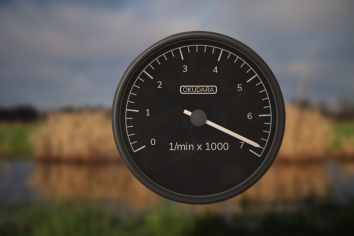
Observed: 6800 rpm
